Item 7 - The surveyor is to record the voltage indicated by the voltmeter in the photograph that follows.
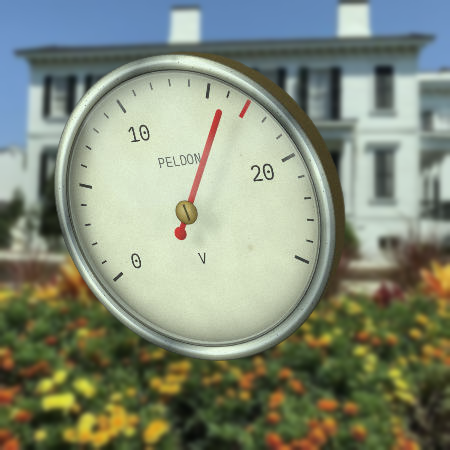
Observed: 16 V
